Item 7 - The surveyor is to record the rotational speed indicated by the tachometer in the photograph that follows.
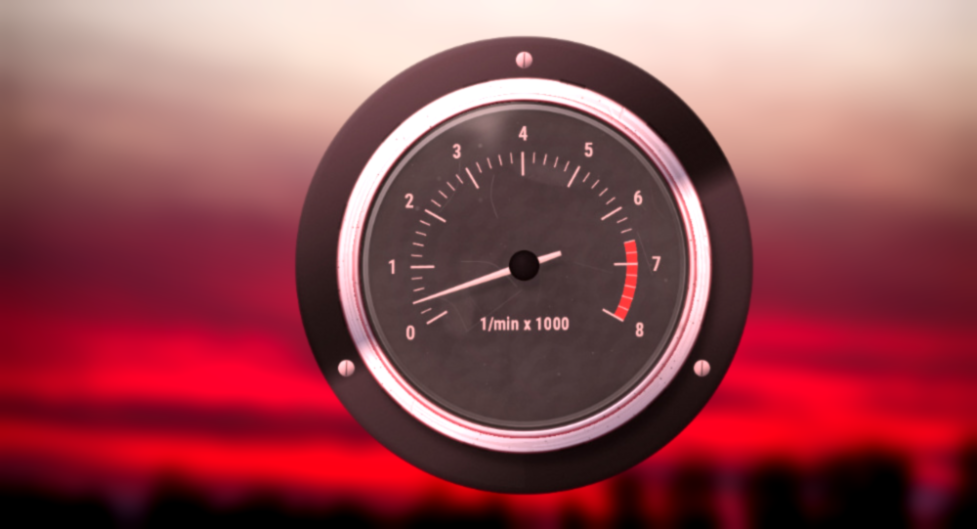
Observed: 400 rpm
